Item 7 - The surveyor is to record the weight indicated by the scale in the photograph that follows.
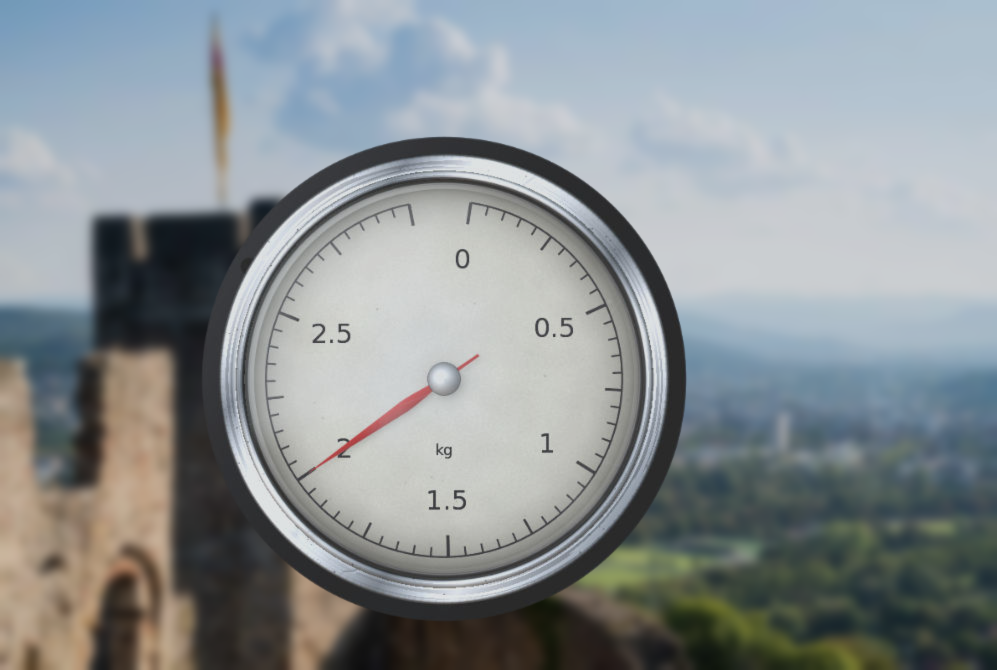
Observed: 2 kg
